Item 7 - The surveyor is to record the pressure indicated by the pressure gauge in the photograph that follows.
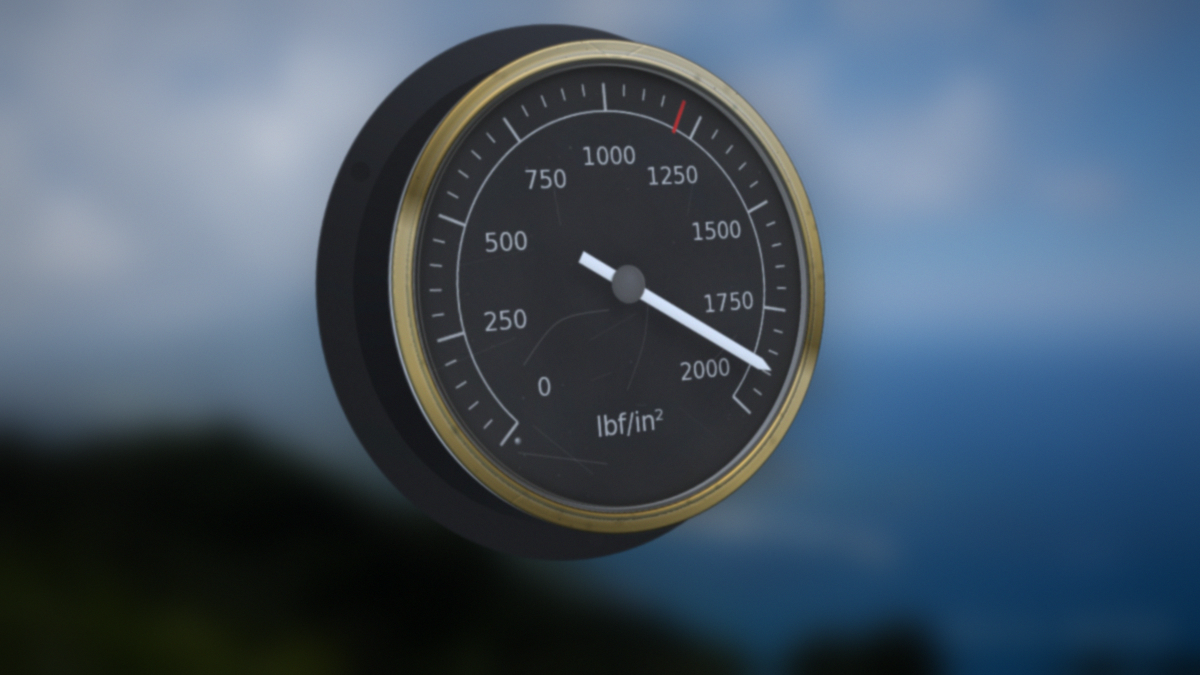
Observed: 1900 psi
